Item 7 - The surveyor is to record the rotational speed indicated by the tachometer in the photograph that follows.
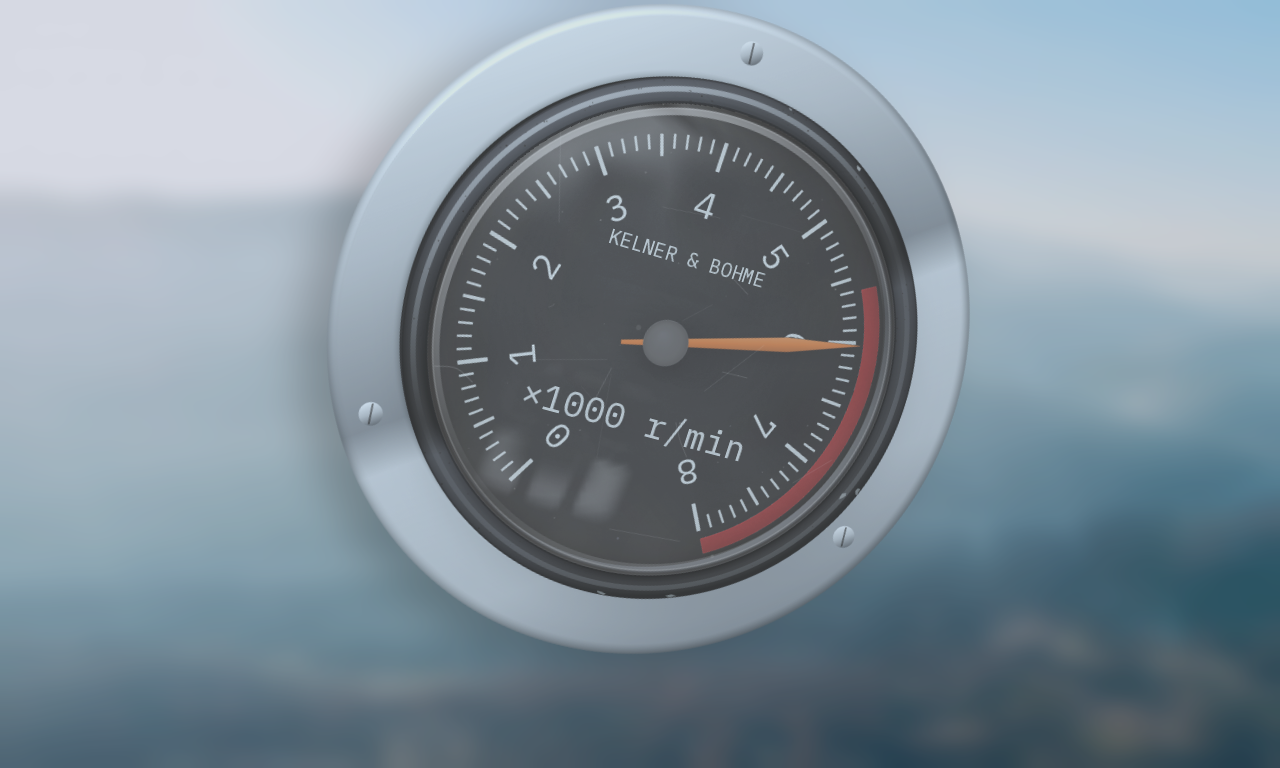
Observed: 6000 rpm
